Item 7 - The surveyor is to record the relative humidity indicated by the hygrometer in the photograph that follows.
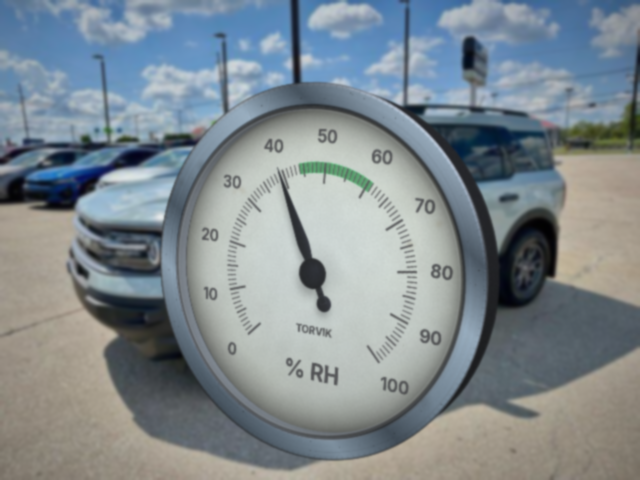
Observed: 40 %
